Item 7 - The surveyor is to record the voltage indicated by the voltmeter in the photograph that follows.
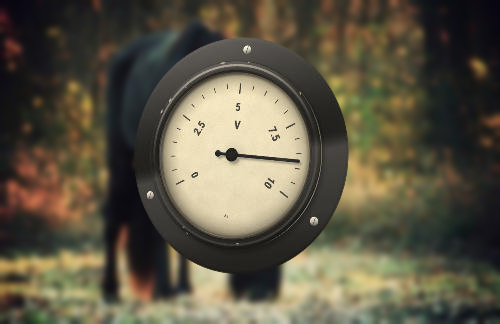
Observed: 8.75 V
